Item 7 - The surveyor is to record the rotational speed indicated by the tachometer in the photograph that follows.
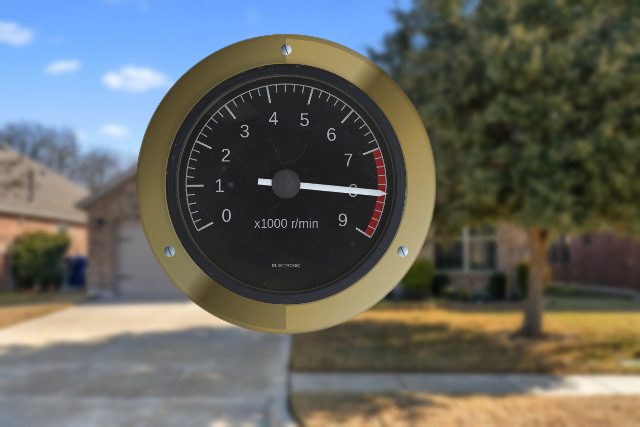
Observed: 8000 rpm
